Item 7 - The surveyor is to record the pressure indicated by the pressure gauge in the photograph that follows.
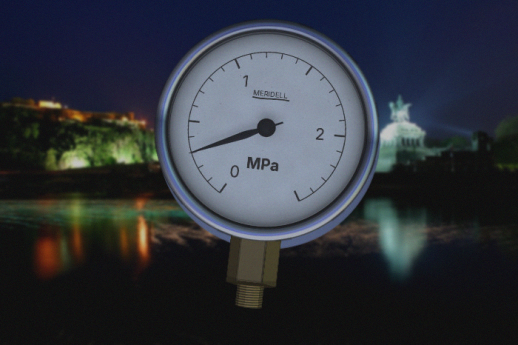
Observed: 0.3 MPa
